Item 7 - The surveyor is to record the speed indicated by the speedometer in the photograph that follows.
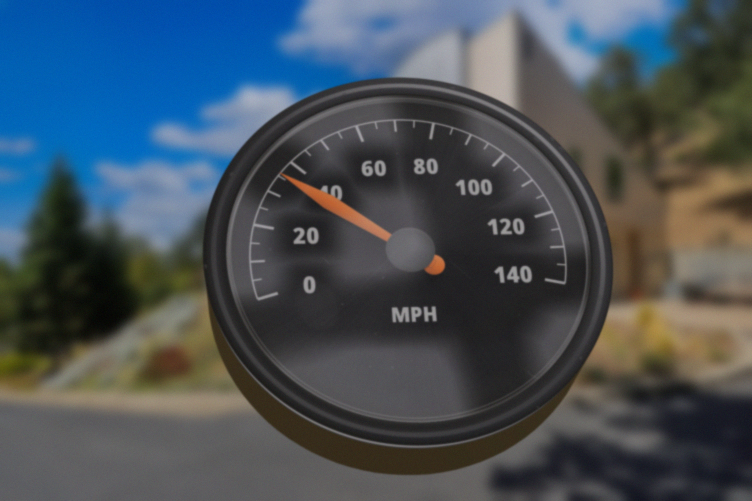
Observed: 35 mph
